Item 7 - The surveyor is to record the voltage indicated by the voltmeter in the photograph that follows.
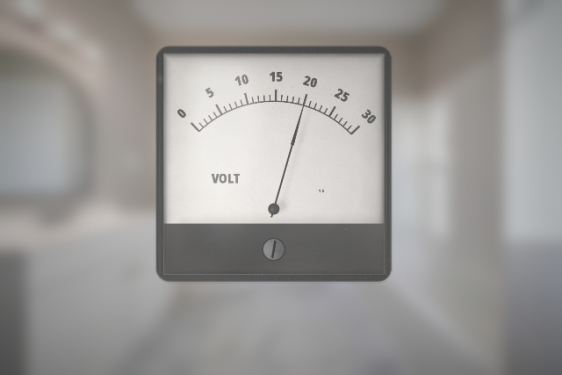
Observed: 20 V
